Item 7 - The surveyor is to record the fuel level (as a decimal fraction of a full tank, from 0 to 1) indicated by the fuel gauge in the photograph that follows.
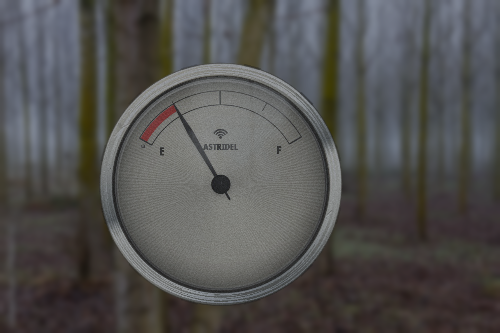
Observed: 0.25
